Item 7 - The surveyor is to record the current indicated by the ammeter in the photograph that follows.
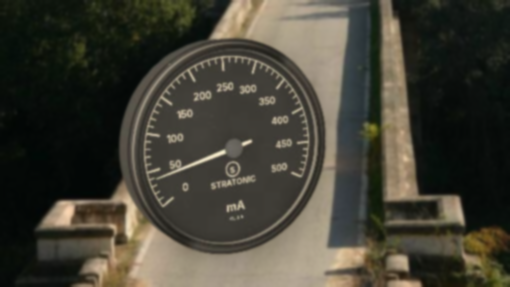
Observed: 40 mA
